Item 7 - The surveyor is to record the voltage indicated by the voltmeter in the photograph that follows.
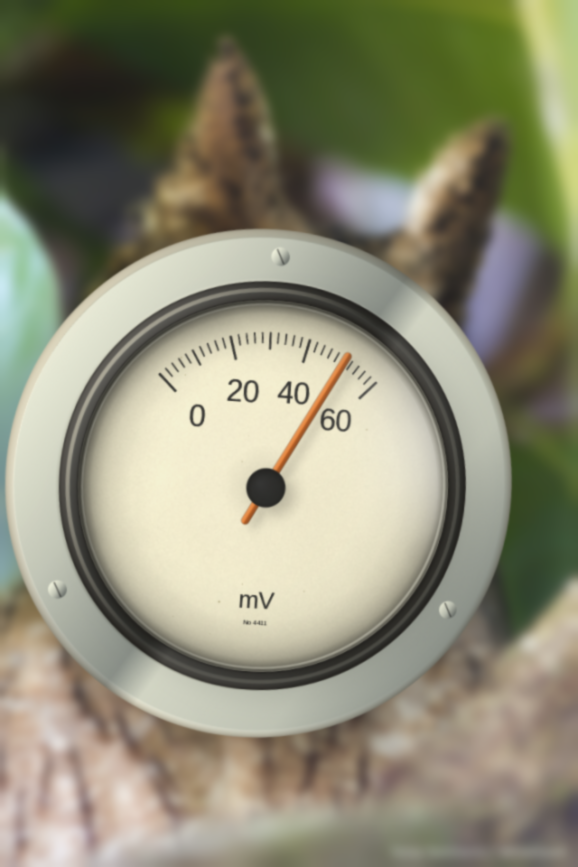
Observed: 50 mV
